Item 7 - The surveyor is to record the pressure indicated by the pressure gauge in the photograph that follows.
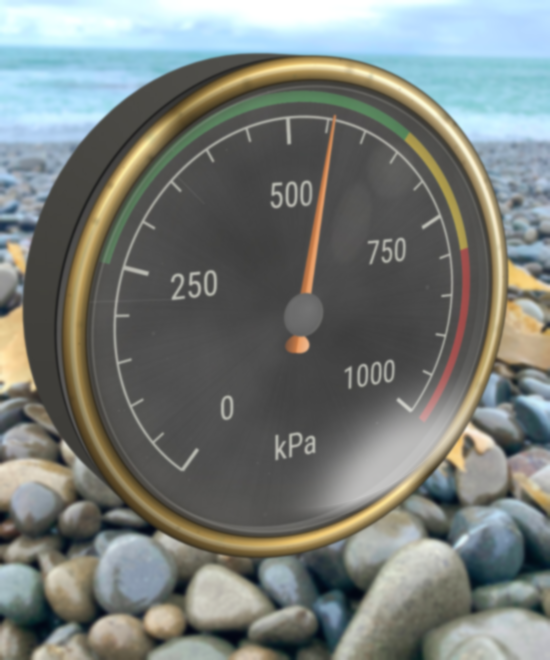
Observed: 550 kPa
